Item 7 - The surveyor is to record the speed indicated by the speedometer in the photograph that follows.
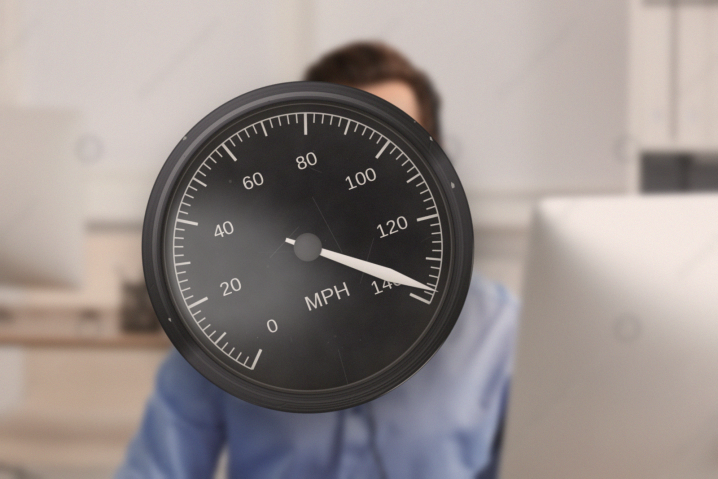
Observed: 137 mph
